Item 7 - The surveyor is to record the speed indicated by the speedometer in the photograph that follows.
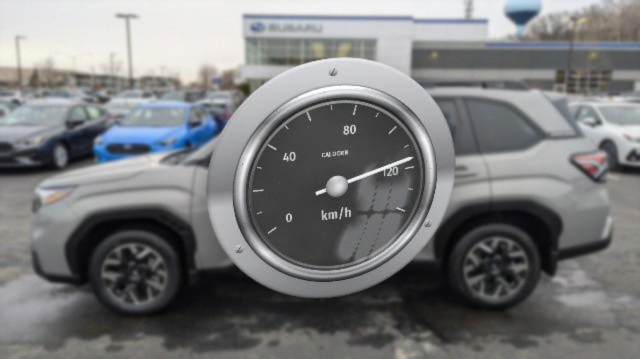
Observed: 115 km/h
